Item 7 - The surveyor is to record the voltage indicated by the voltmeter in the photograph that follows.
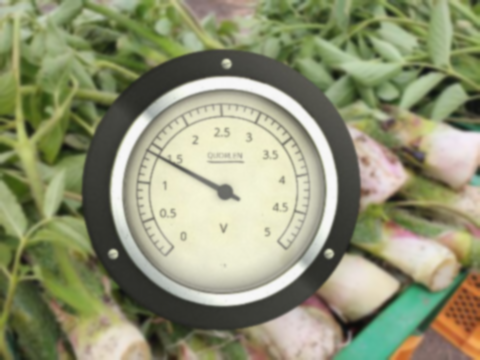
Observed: 1.4 V
